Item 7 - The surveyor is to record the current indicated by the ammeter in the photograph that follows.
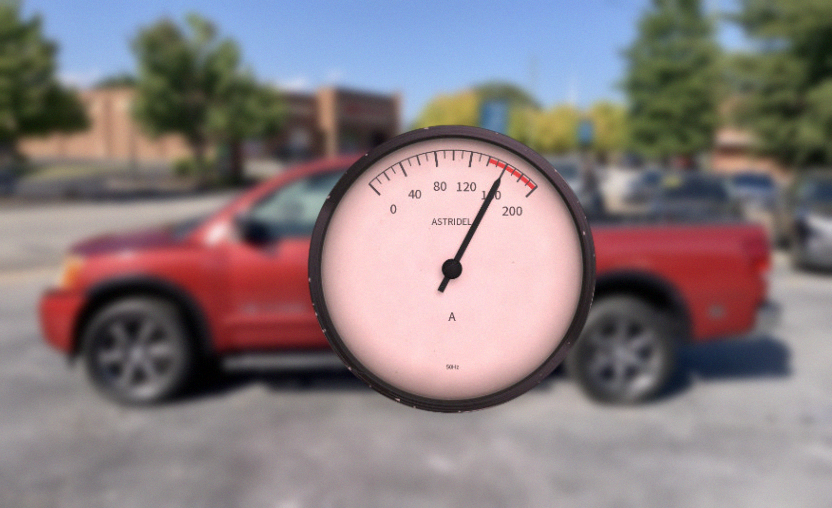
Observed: 160 A
